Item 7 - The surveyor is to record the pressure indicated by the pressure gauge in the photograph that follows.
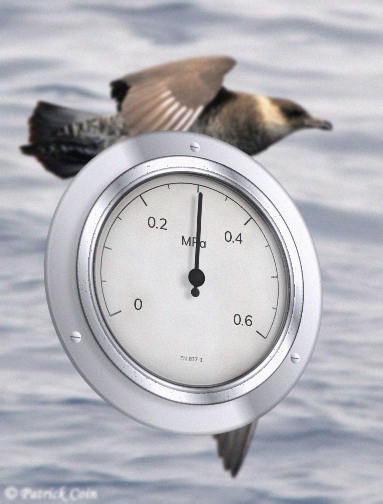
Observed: 0.3 MPa
